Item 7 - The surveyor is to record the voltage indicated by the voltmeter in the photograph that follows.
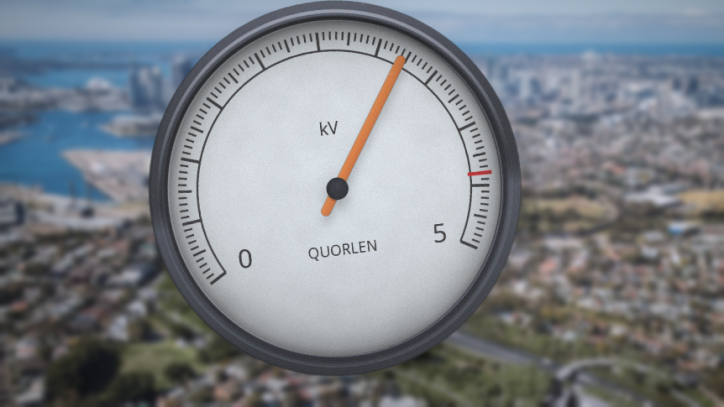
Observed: 3.2 kV
